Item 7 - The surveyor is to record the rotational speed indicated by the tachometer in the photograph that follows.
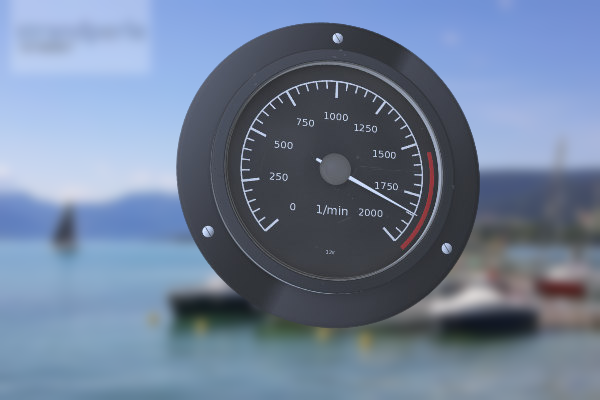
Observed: 1850 rpm
